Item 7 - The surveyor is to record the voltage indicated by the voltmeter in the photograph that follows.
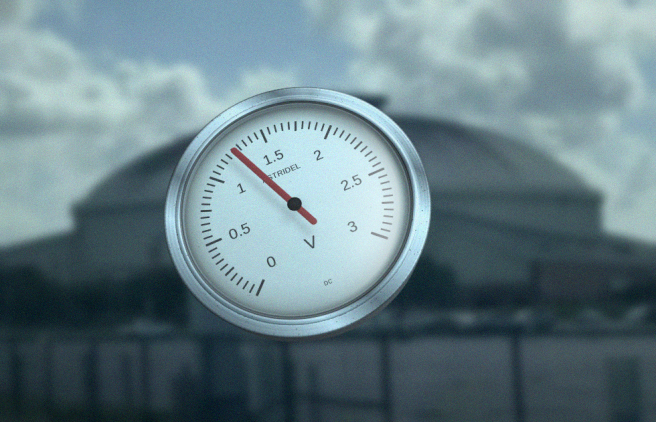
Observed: 1.25 V
